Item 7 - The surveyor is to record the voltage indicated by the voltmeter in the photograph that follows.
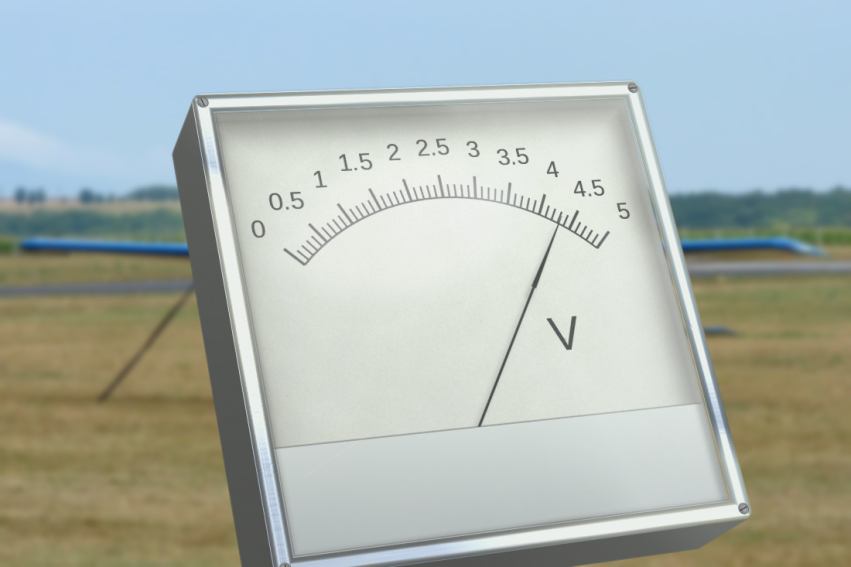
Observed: 4.3 V
